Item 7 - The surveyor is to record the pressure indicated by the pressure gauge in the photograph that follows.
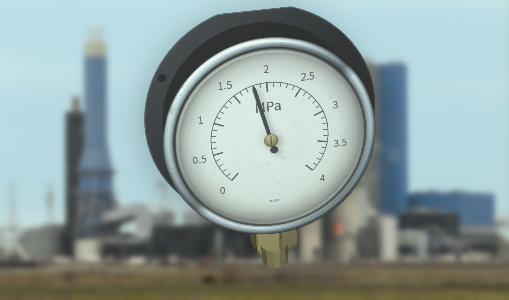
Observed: 1.8 MPa
